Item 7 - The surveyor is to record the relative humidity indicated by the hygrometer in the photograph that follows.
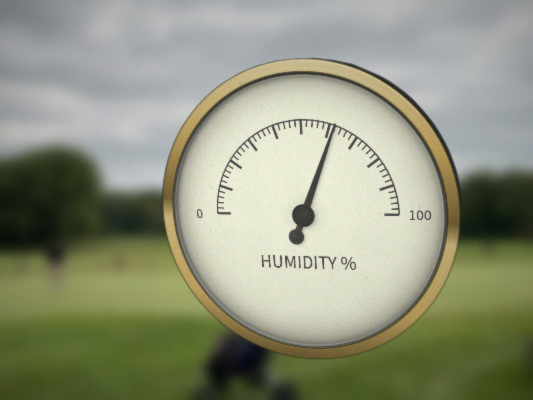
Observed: 62 %
